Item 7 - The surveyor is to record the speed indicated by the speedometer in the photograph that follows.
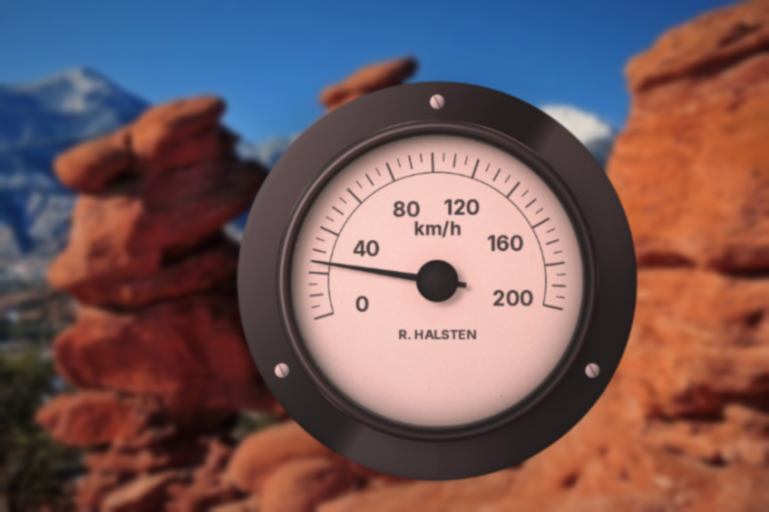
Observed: 25 km/h
